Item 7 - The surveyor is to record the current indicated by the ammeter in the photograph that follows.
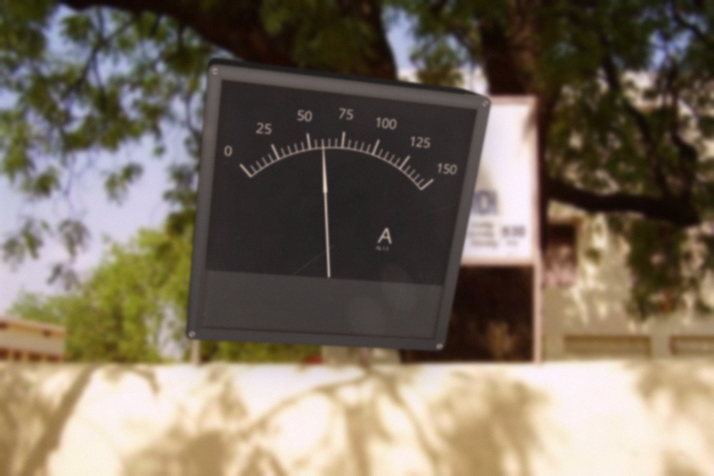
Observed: 60 A
